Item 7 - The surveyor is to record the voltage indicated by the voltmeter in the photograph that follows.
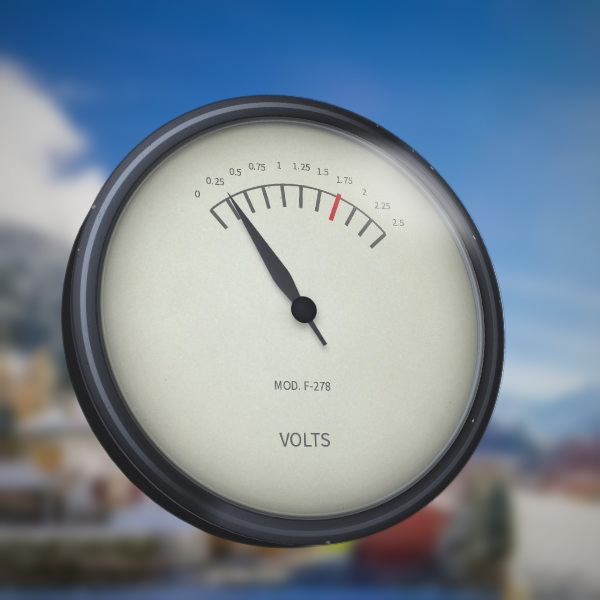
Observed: 0.25 V
